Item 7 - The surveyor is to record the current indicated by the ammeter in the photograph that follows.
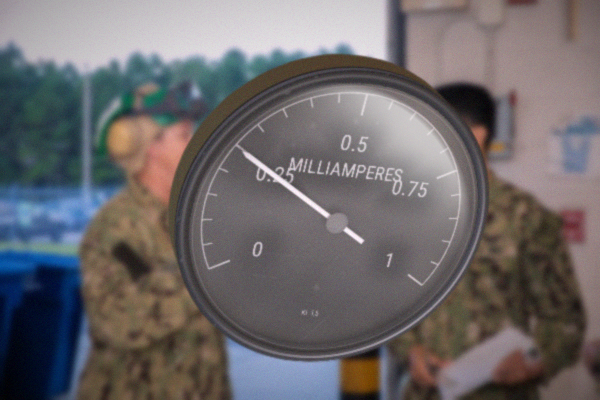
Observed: 0.25 mA
